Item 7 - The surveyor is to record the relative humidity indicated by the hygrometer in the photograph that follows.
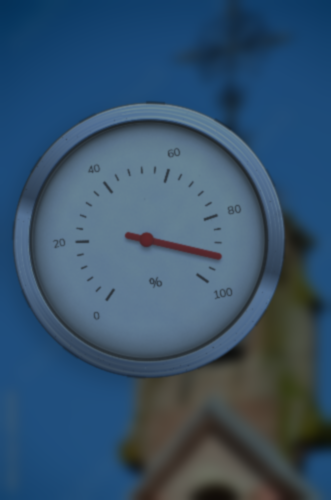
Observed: 92 %
